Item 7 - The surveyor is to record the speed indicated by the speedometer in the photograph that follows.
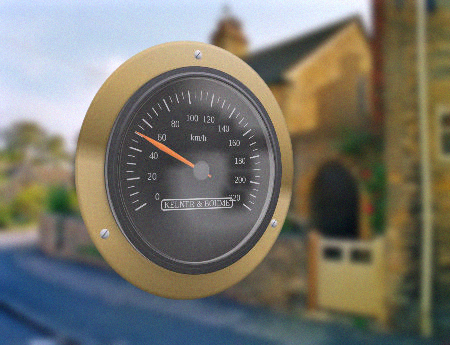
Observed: 50 km/h
